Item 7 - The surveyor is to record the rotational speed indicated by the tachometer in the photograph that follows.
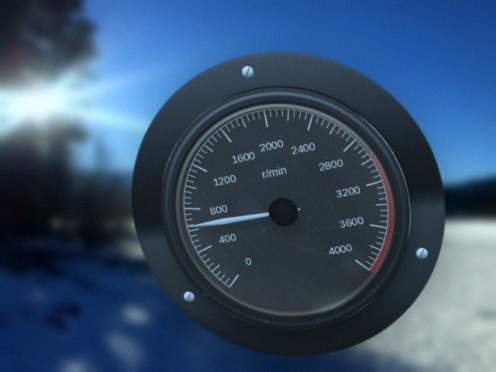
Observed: 650 rpm
